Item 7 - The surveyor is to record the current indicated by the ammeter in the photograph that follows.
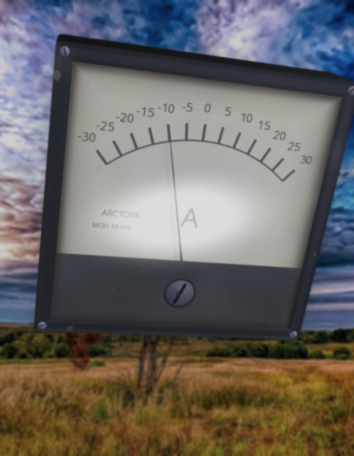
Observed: -10 A
